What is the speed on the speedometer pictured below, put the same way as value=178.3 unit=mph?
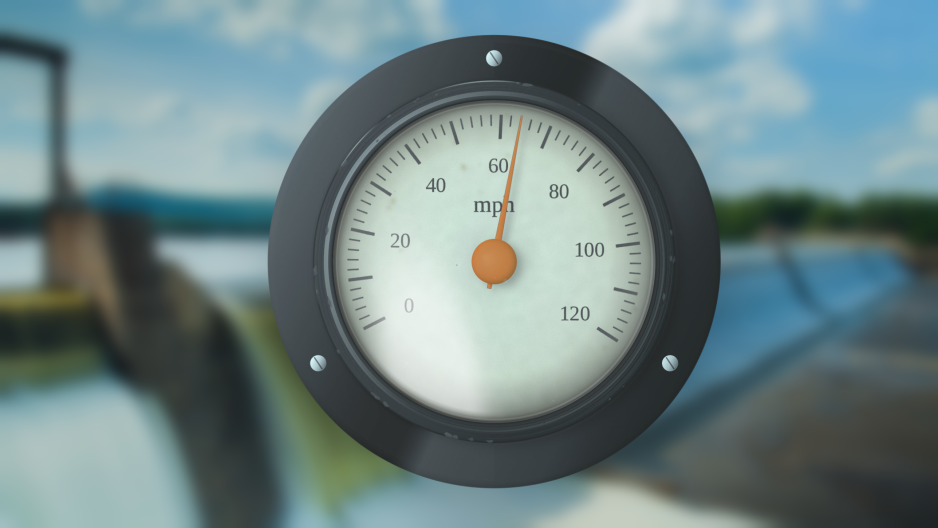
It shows value=64 unit=mph
